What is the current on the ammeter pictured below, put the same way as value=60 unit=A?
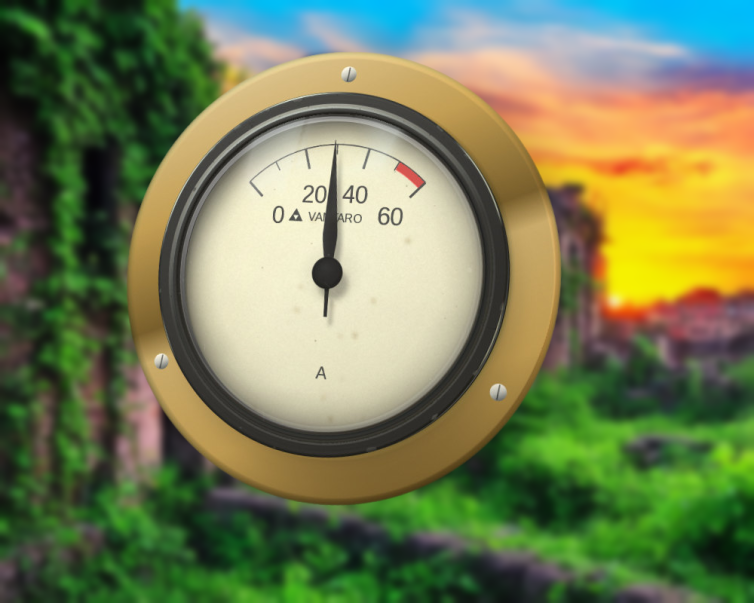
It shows value=30 unit=A
